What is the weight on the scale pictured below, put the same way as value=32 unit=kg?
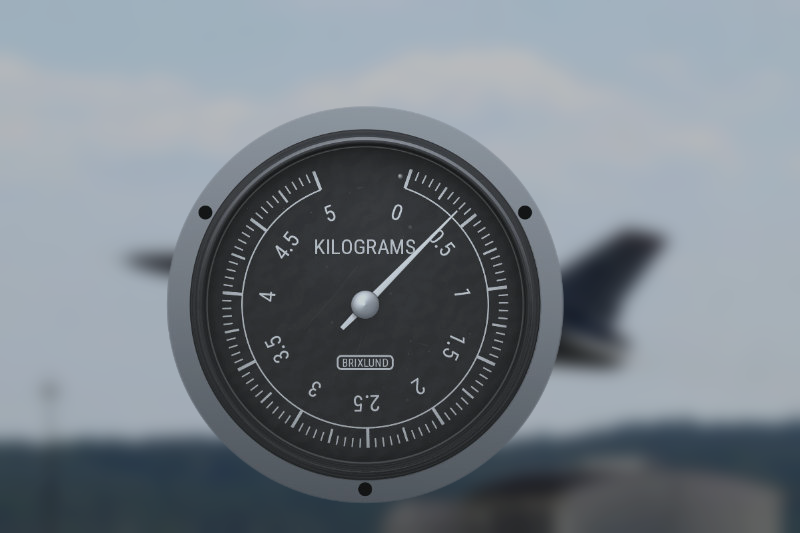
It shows value=0.4 unit=kg
